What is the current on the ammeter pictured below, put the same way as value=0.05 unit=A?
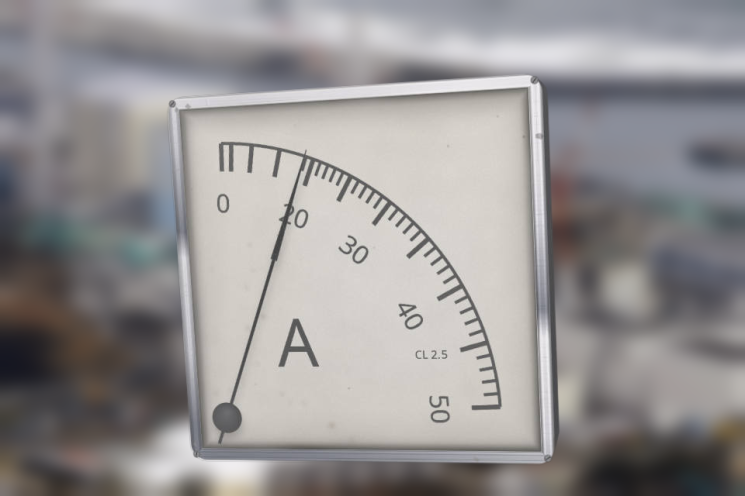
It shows value=19 unit=A
